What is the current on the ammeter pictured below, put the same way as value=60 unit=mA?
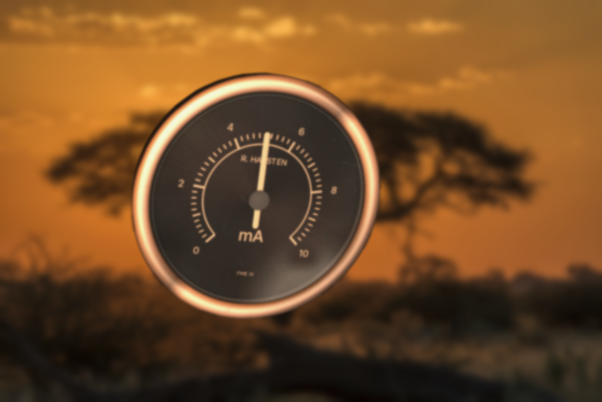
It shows value=5 unit=mA
